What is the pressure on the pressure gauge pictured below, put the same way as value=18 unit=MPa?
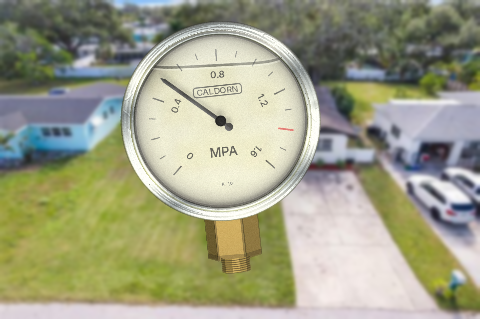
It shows value=0.5 unit=MPa
